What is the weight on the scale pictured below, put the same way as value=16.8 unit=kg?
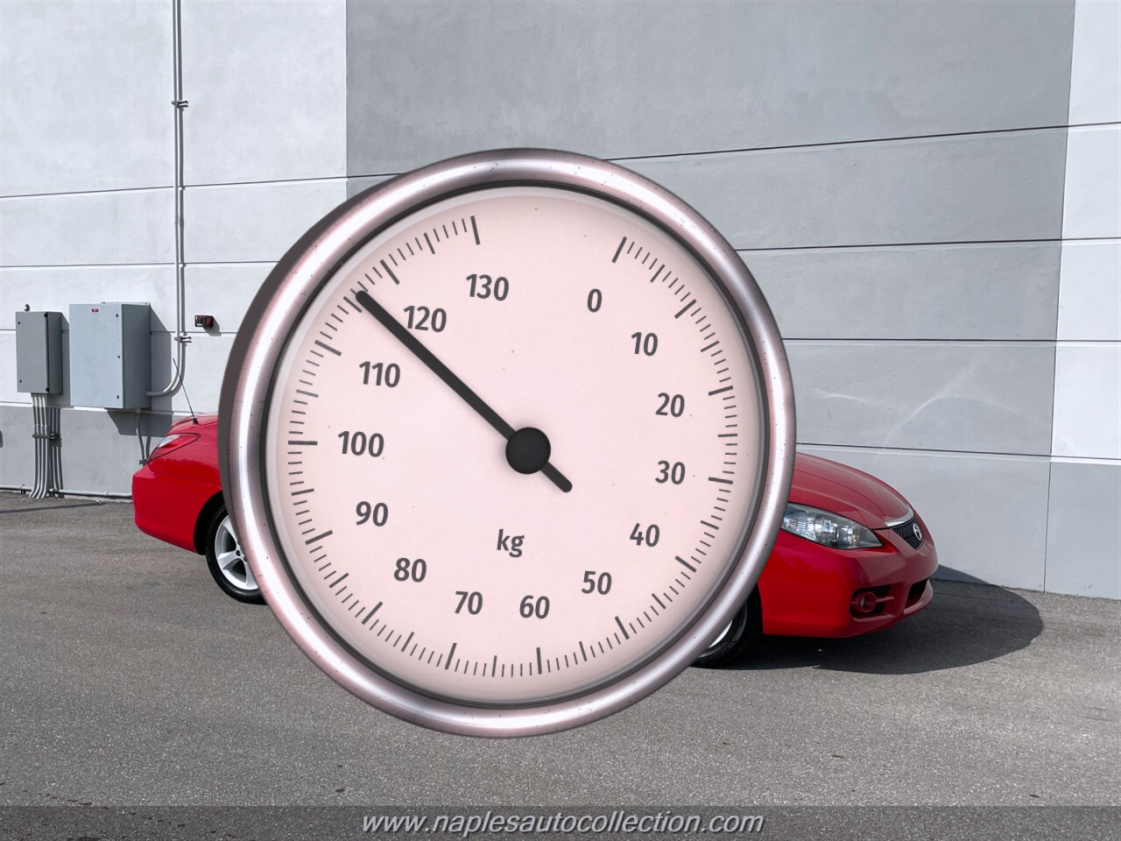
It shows value=116 unit=kg
